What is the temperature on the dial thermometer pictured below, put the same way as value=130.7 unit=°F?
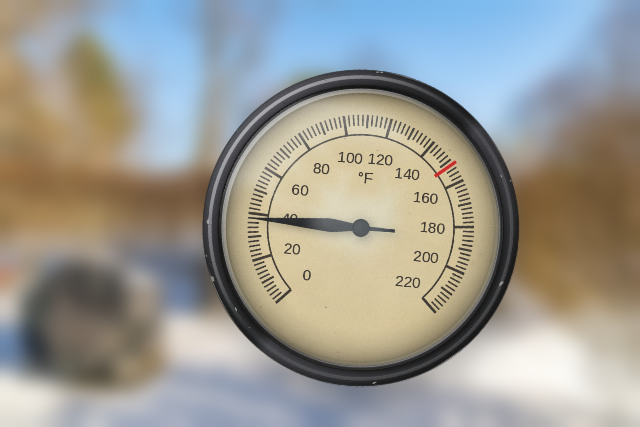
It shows value=38 unit=°F
